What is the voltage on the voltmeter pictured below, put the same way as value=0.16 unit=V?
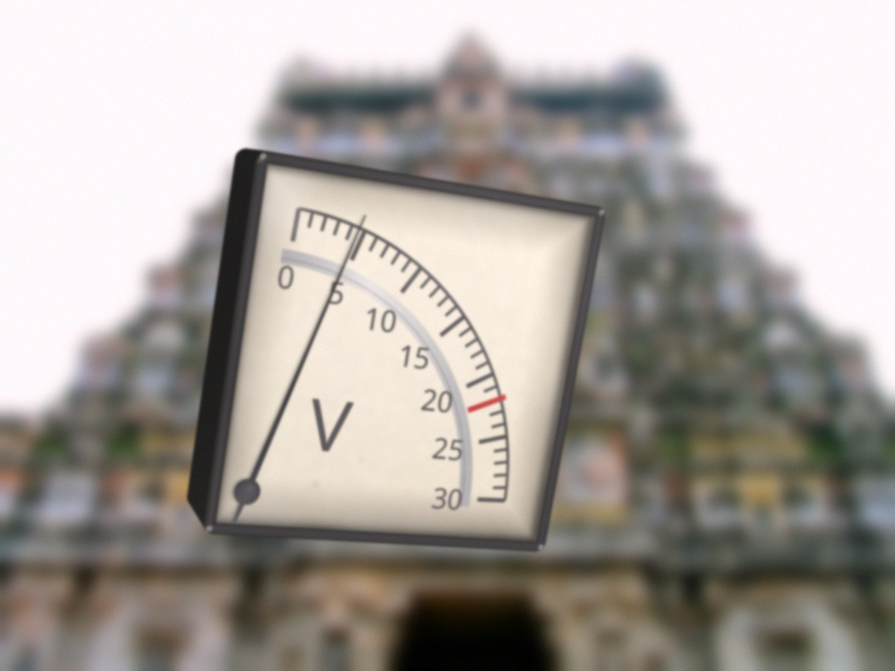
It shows value=4.5 unit=V
